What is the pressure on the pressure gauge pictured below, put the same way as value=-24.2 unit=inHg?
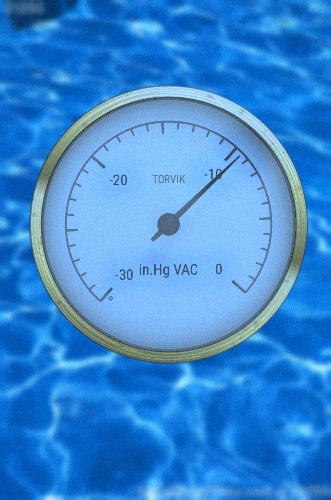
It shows value=-9.5 unit=inHg
